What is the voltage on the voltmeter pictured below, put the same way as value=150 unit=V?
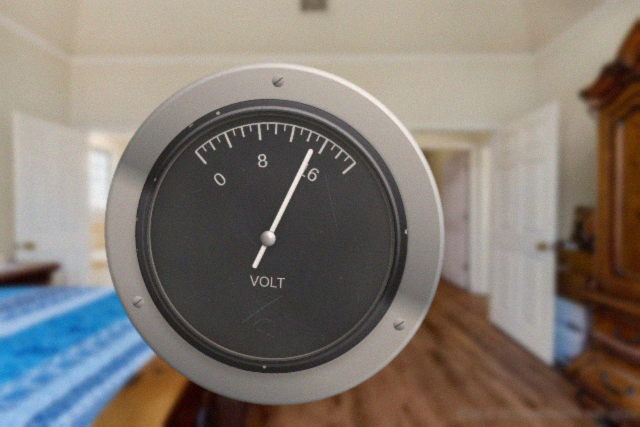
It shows value=15 unit=V
